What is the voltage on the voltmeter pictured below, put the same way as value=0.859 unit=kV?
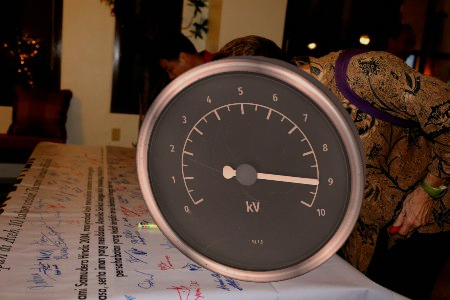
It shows value=9 unit=kV
